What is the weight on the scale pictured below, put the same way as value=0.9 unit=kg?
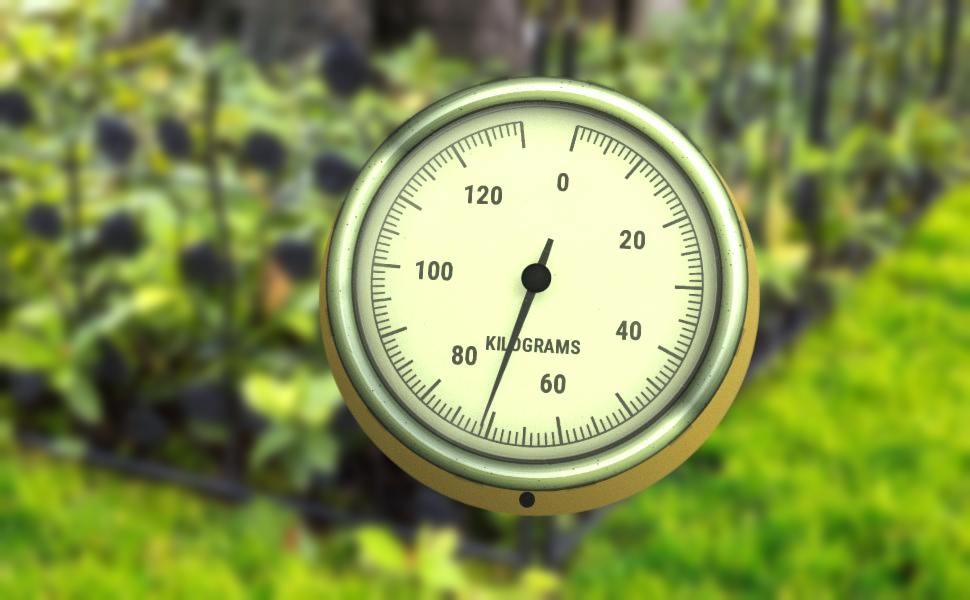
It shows value=71 unit=kg
